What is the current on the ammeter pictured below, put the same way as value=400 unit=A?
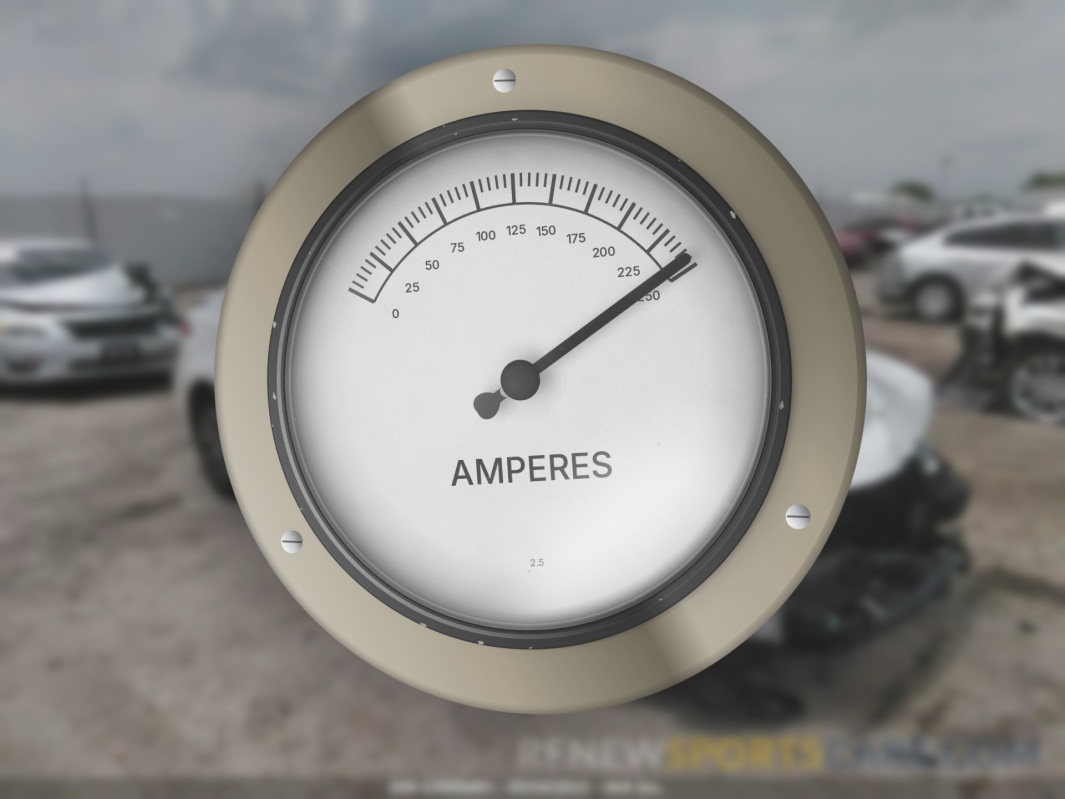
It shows value=245 unit=A
